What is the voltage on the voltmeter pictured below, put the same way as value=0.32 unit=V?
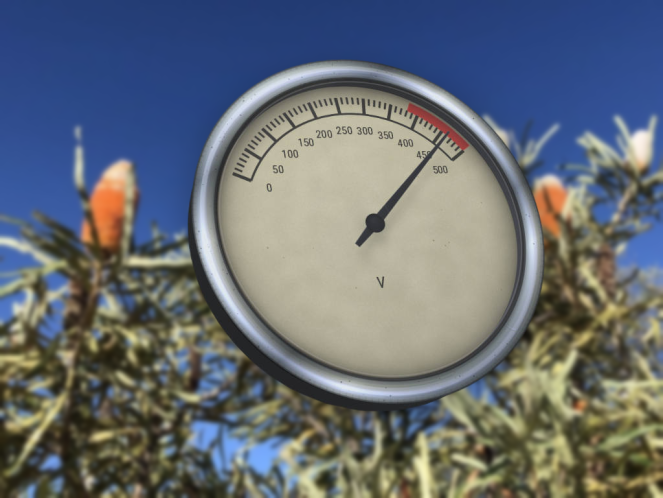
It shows value=460 unit=V
